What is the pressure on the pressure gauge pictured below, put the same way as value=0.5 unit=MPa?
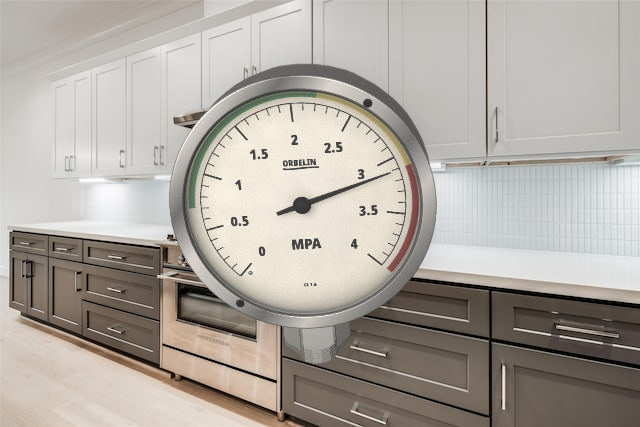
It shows value=3.1 unit=MPa
